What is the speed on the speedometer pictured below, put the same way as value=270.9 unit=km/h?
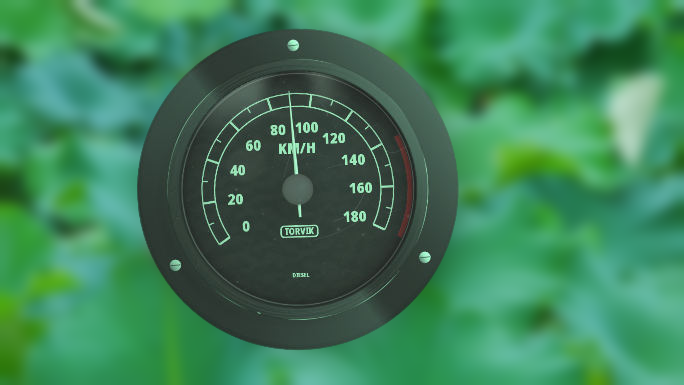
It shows value=90 unit=km/h
